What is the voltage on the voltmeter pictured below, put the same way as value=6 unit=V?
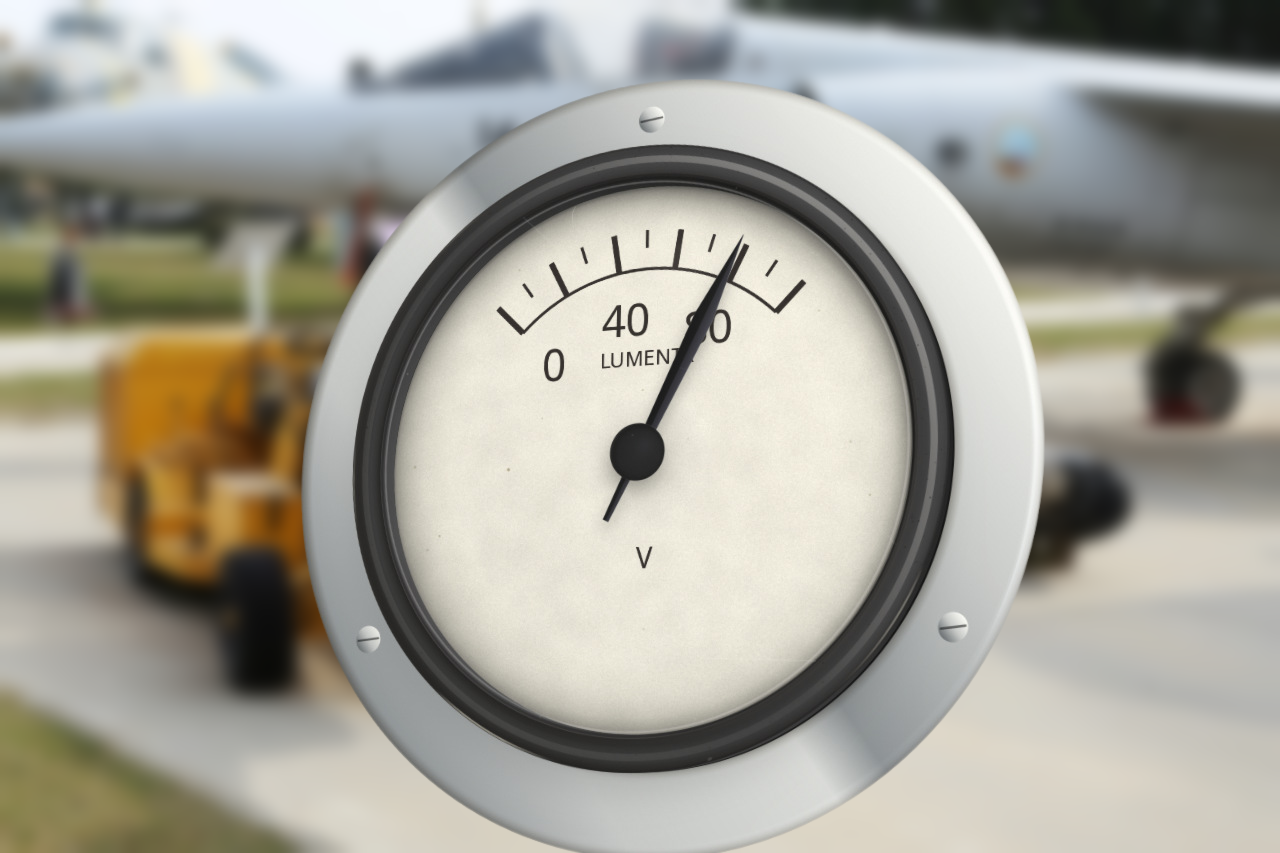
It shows value=80 unit=V
